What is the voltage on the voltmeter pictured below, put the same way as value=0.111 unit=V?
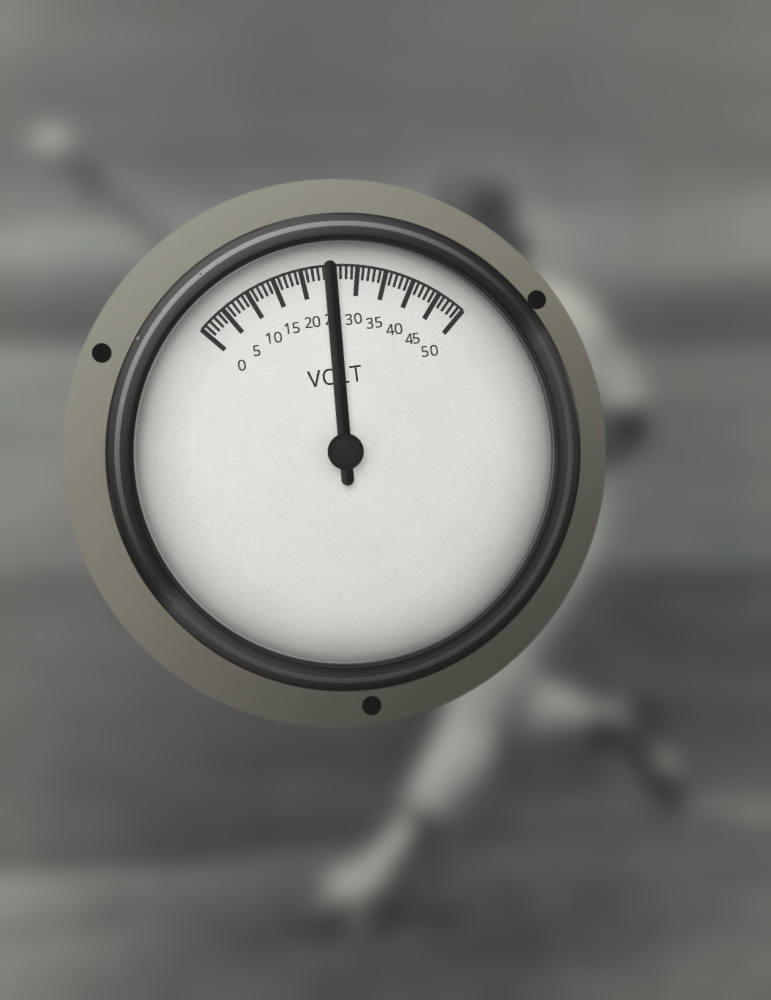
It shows value=25 unit=V
